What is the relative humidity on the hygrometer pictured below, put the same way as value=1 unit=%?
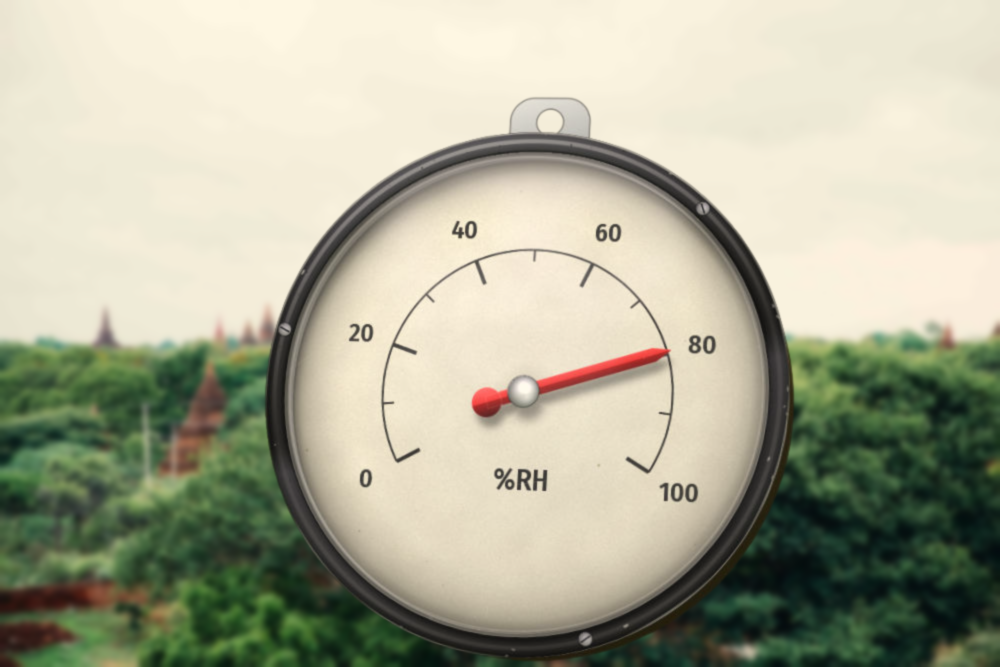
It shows value=80 unit=%
